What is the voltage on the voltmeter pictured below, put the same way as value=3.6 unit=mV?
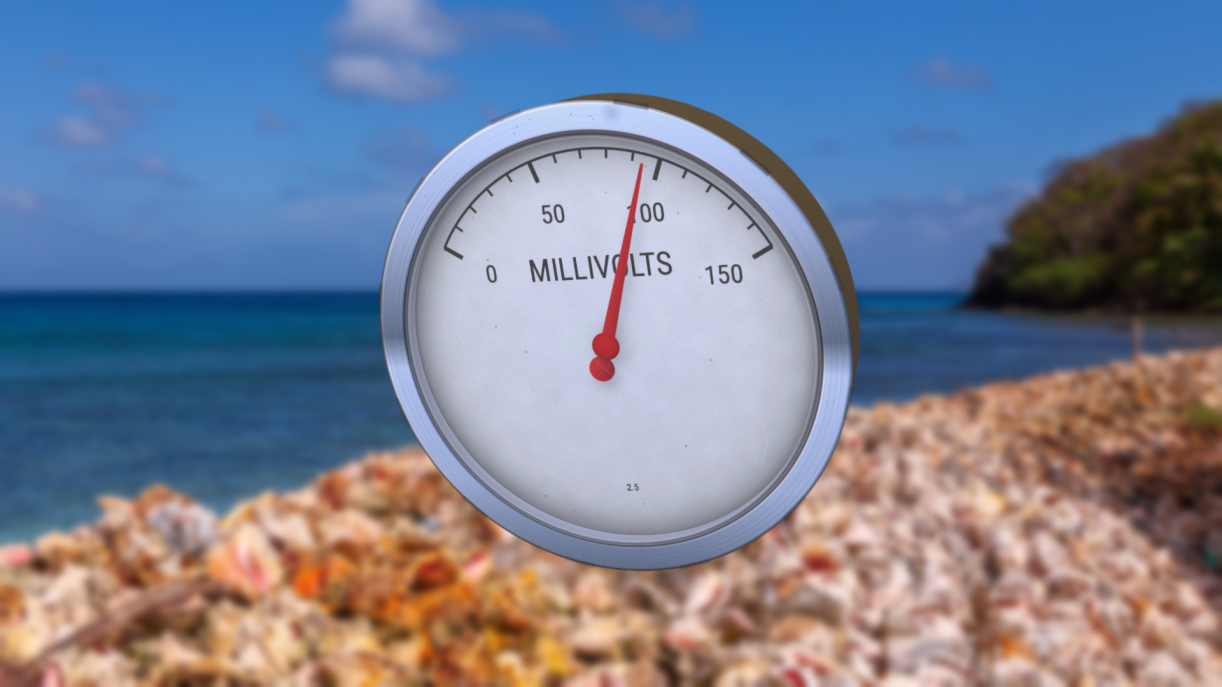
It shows value=95 unit=mV
